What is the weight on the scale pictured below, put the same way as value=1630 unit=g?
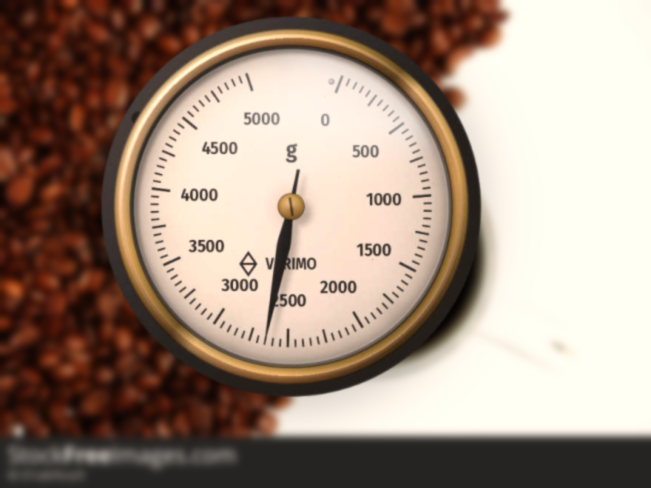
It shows value=2650 unit=g
